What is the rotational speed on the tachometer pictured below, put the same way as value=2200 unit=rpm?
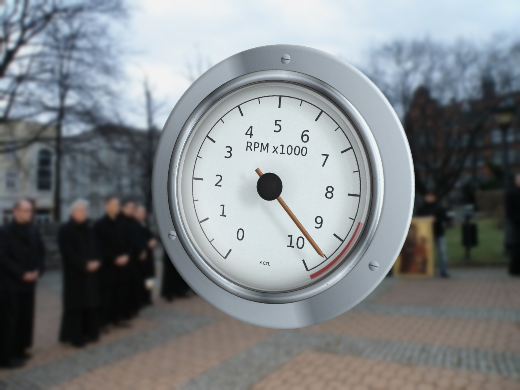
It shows value=9500 unit=rpm
